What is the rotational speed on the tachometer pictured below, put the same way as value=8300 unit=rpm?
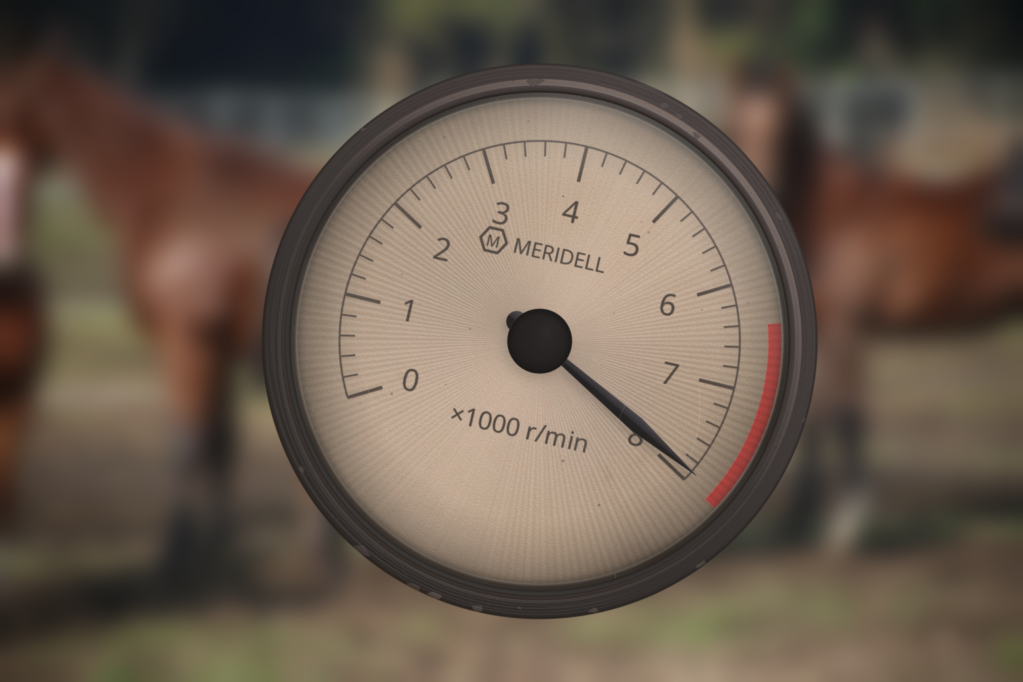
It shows value=7900 unit=rpm
